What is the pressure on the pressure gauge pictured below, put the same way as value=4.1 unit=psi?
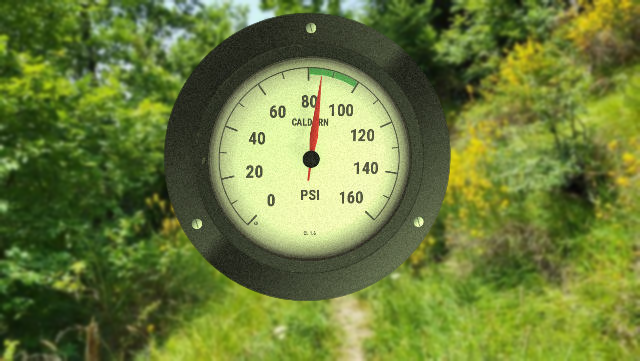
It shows value=85 unit=psi
